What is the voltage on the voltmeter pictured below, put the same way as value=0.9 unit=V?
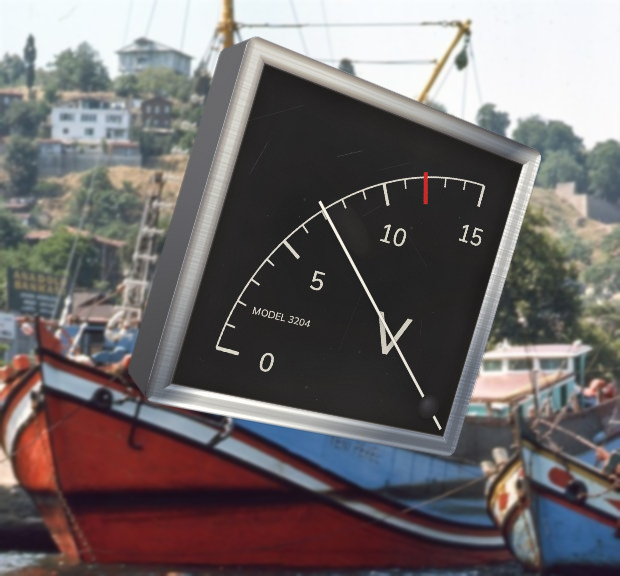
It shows value=7 unit=V
